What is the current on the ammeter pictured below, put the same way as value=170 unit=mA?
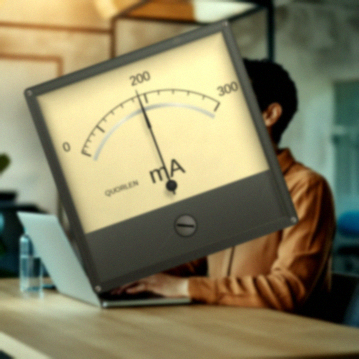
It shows value=190 unit=mA
